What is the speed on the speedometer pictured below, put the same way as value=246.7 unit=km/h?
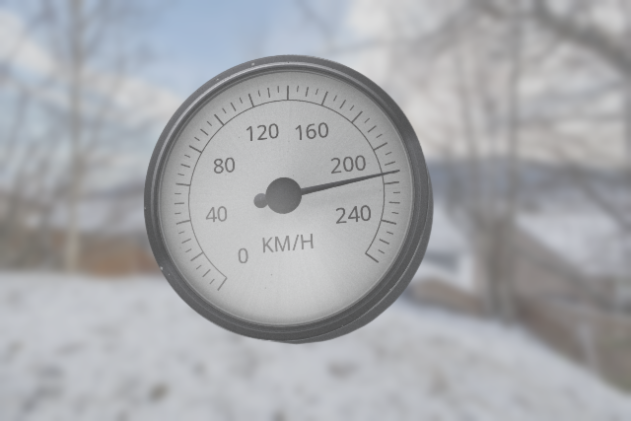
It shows value=215 unit=km/h
